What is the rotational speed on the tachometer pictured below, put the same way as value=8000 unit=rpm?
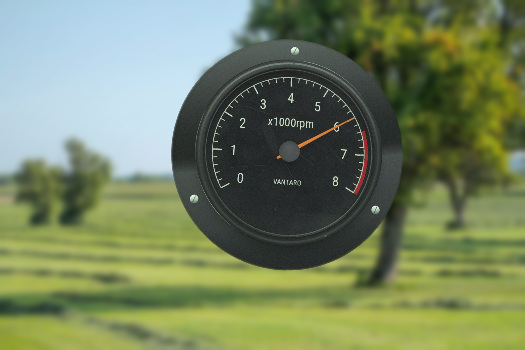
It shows value=6000 unit=rpm
